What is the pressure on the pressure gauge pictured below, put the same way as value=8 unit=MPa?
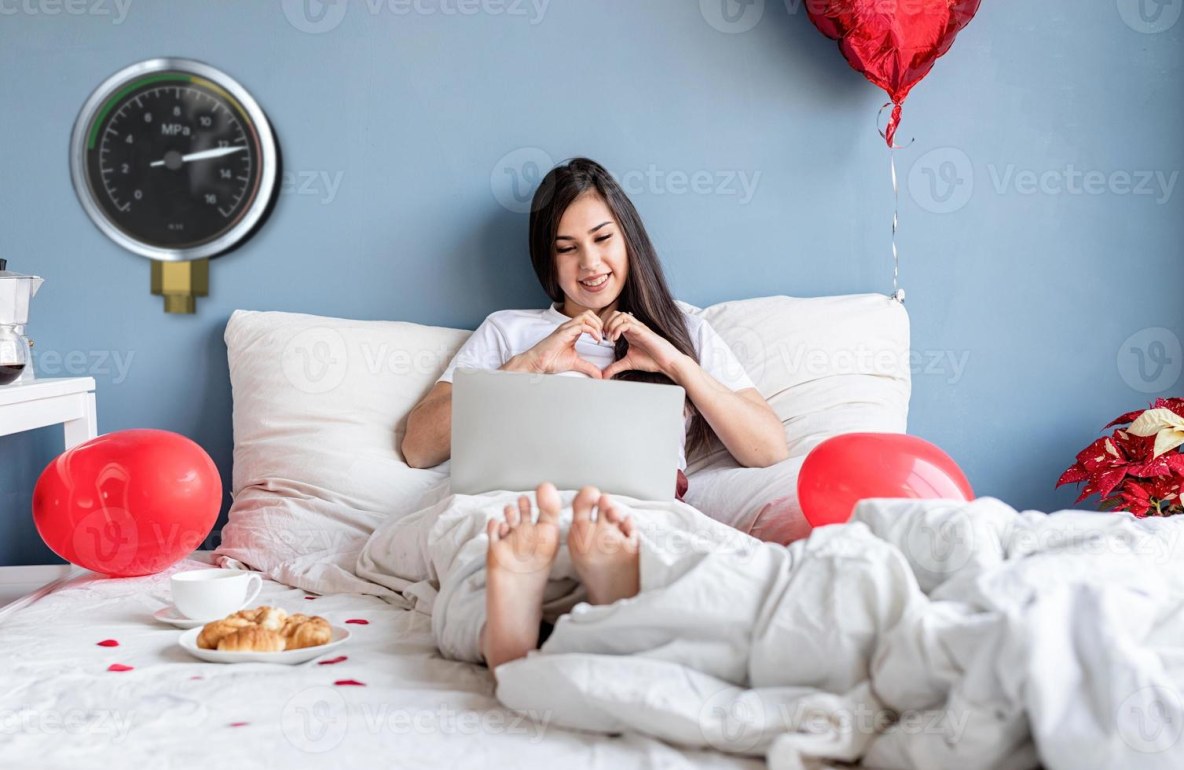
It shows value=12.5 unit=MPa
